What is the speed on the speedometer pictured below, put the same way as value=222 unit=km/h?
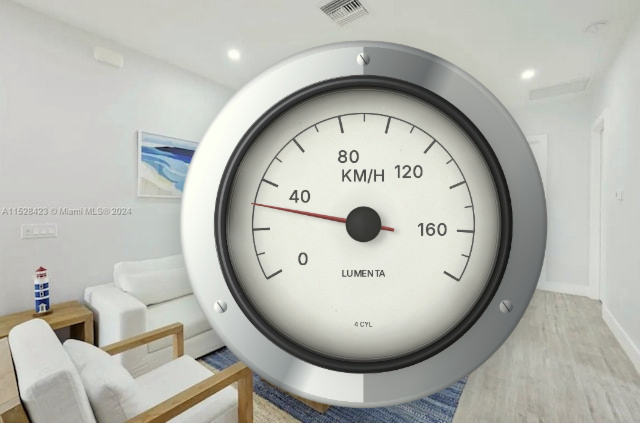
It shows value=30 unit=km/h
